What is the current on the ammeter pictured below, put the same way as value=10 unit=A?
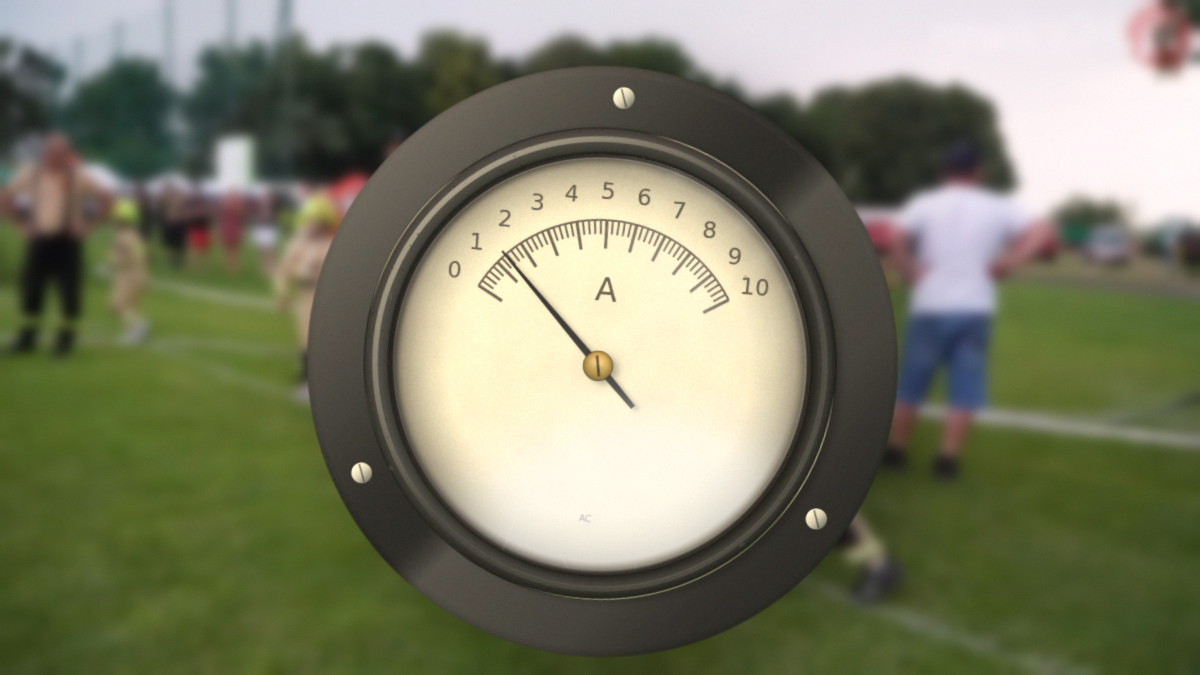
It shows value=1.4 unit=A
